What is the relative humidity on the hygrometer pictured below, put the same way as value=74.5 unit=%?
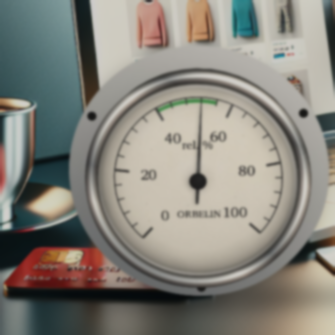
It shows value=52 unit=%
